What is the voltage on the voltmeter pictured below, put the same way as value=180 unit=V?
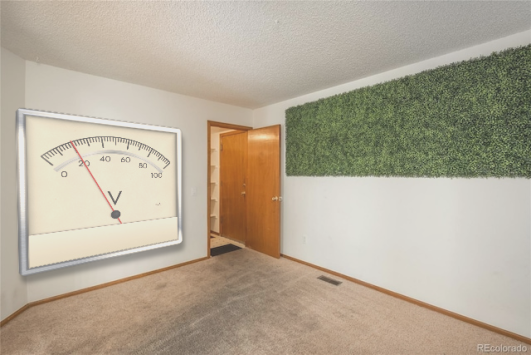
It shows value=20 unit=V
